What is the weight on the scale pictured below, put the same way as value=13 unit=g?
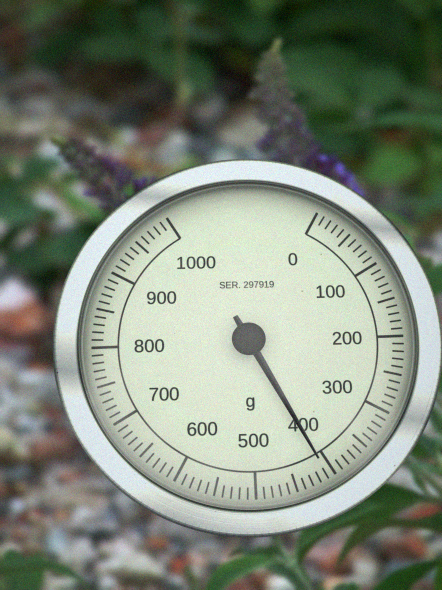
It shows value=410 unit=g
